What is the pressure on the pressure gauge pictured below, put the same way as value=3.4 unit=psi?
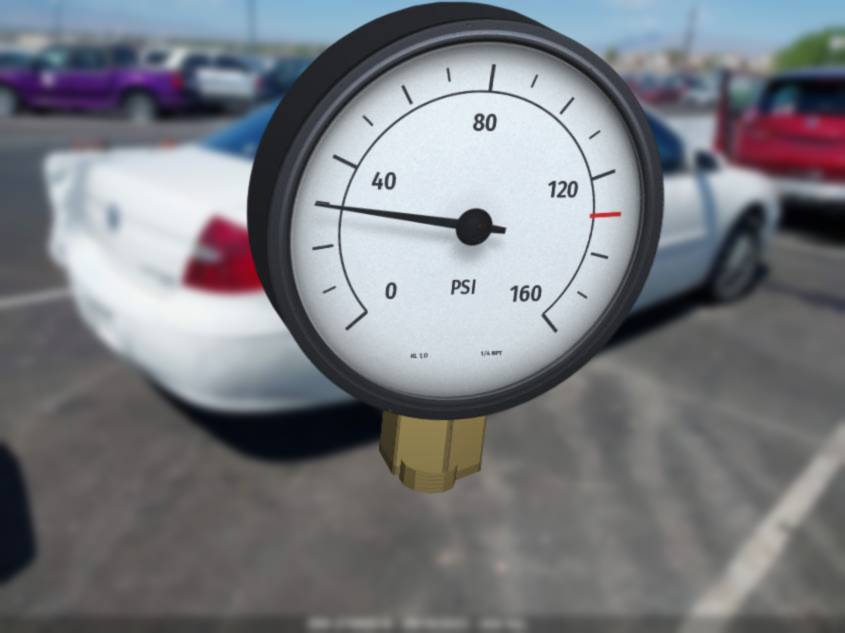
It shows value=30 unit=psi
